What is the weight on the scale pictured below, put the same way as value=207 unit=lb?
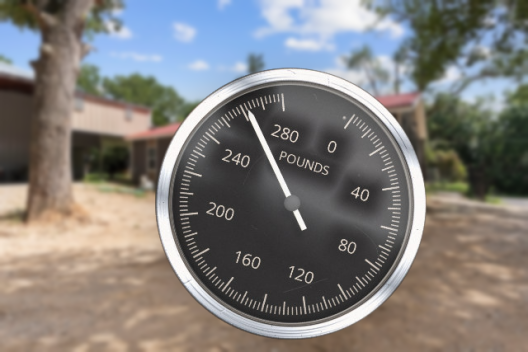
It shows value=262 unit=lb
